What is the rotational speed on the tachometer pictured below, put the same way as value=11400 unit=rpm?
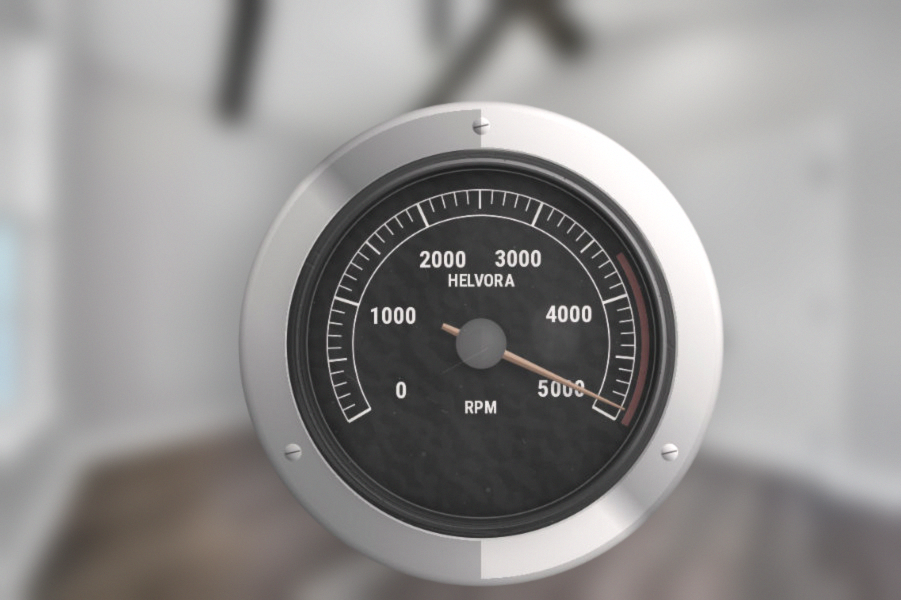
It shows value=4900 unit=rpm
